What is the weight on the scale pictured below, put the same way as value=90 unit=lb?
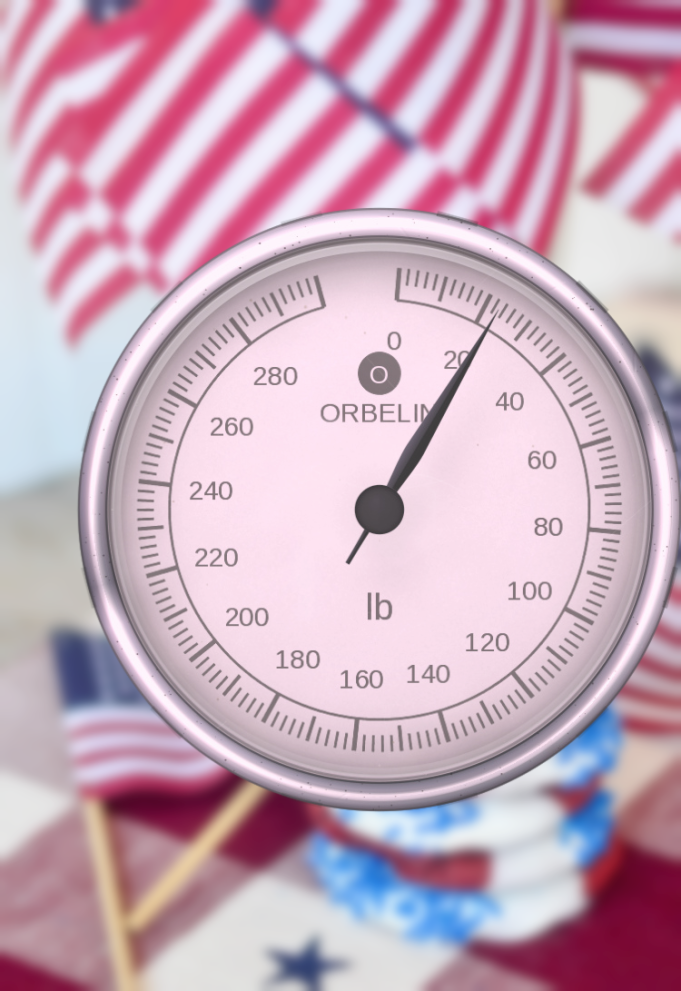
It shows value=23 unit=lb
